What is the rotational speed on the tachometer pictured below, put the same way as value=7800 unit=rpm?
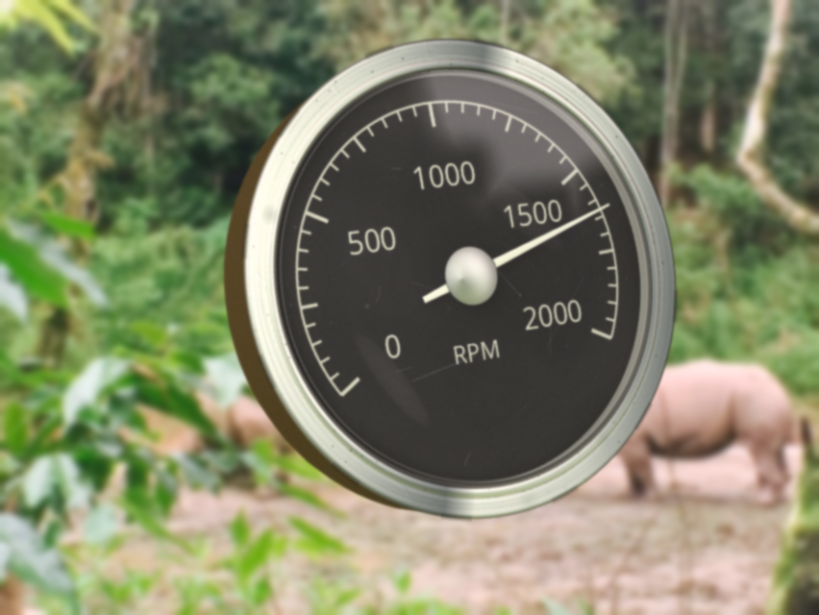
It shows value=1625 unit=rpm
